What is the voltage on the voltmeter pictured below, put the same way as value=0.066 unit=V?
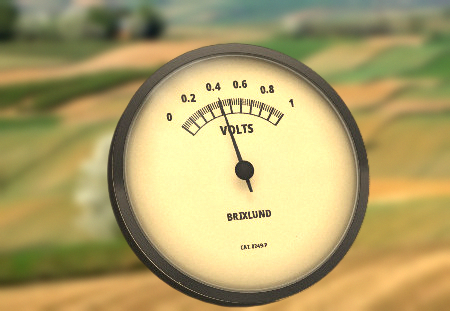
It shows value=0.4 unit=V
